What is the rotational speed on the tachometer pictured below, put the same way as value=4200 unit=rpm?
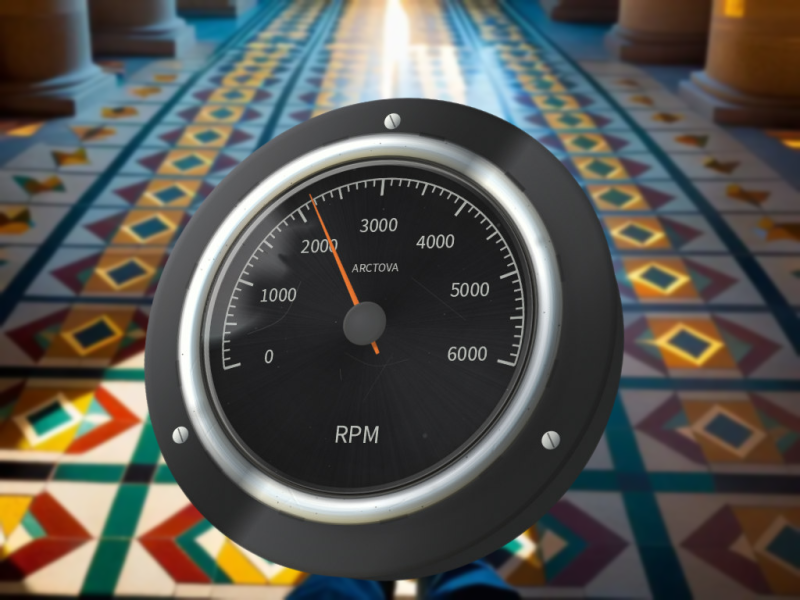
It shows value=2200 unit=rpm
